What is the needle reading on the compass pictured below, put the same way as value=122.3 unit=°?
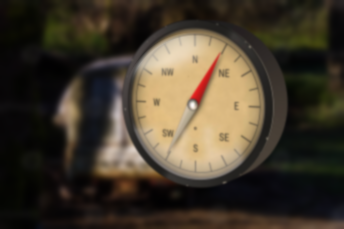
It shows value=30 unit=°
